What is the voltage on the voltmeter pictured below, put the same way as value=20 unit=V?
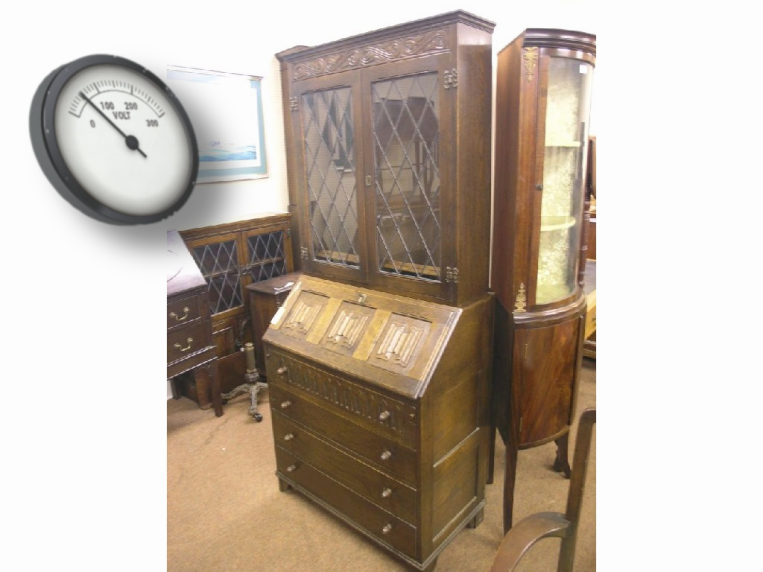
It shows value=50 unit=V
